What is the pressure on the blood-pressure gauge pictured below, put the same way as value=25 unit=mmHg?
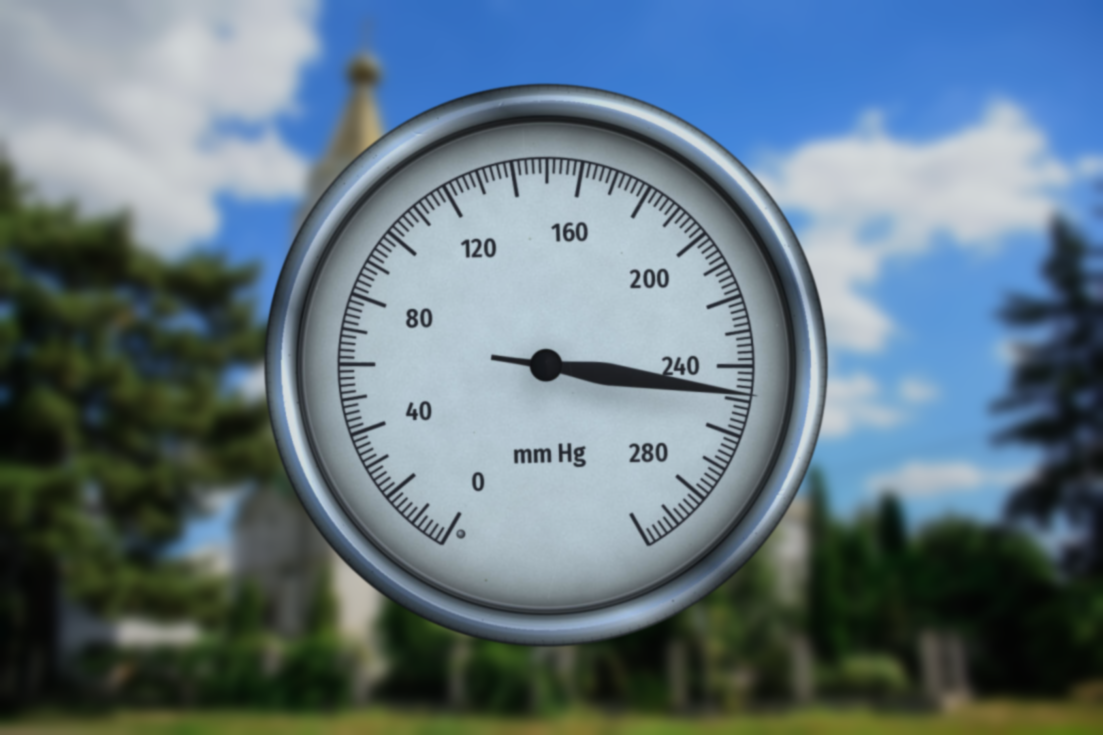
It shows value=248 unit=mmHg
